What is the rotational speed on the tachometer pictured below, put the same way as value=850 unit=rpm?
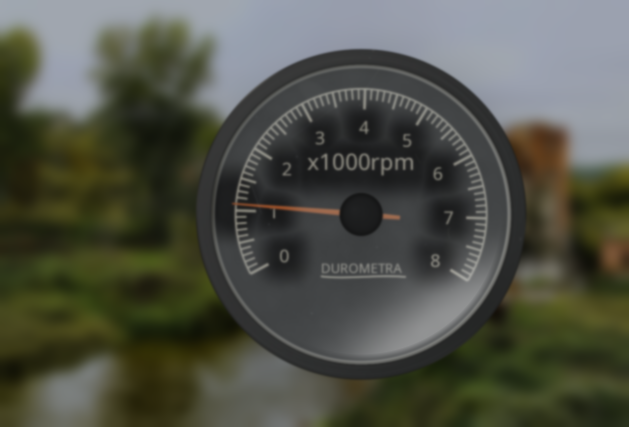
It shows value=1100 unit=rpm
